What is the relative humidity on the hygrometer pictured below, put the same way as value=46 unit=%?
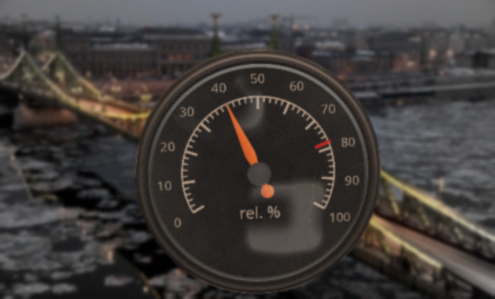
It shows value=40 unit=%
